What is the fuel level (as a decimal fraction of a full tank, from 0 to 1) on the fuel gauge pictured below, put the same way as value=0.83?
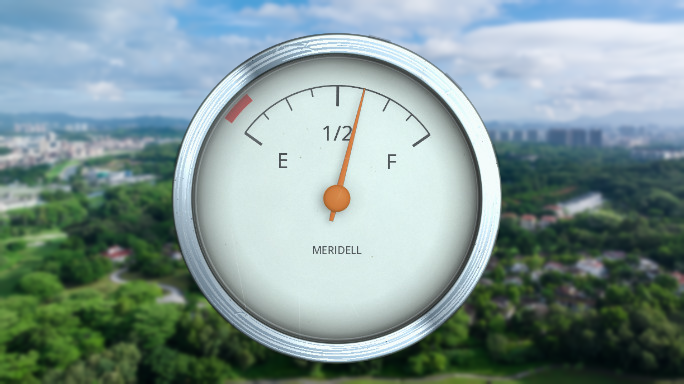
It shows value=0.625
